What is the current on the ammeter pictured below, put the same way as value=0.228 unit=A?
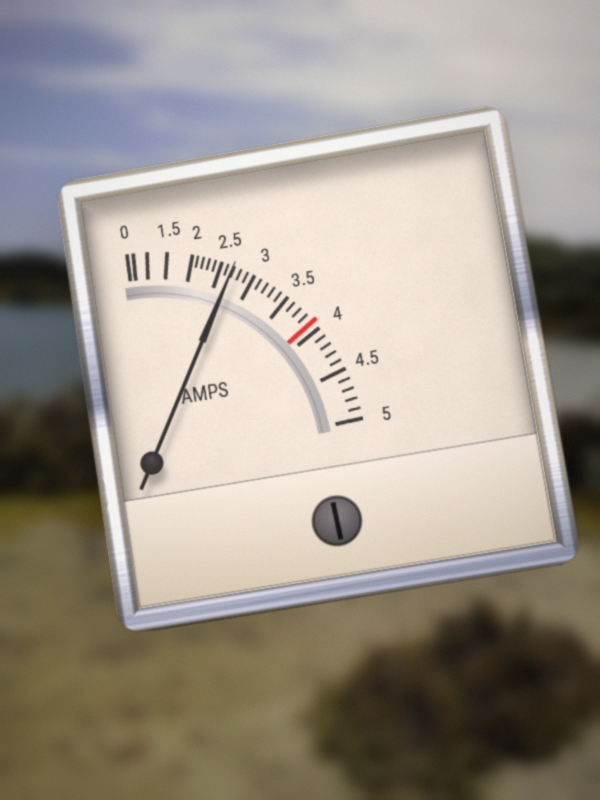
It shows value=2.7 unit=A
